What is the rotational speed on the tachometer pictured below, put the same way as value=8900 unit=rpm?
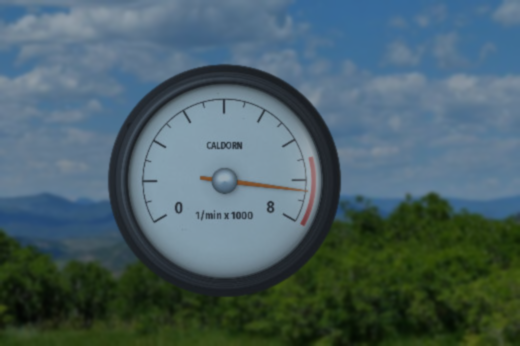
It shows value=7250 unit=rpm
